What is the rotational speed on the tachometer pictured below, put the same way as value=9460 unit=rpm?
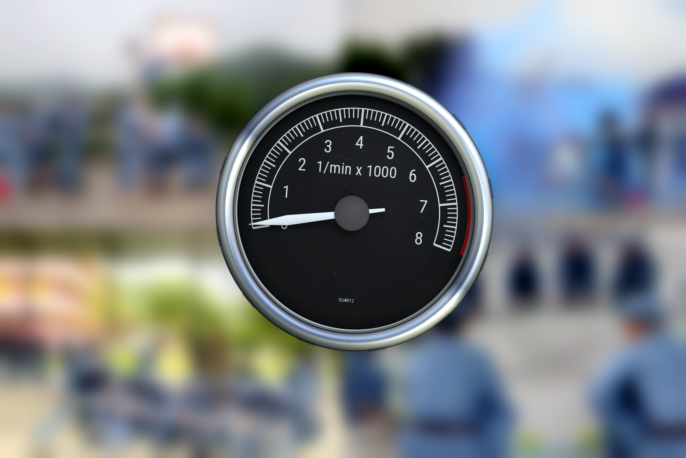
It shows value=100 unit=rpm
